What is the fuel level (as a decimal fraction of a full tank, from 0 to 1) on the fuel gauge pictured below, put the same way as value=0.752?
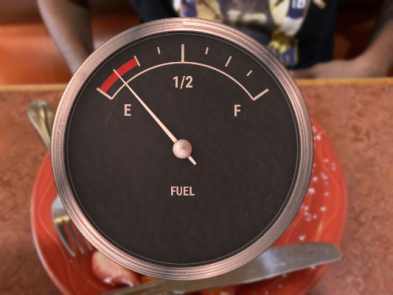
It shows value=0.125
